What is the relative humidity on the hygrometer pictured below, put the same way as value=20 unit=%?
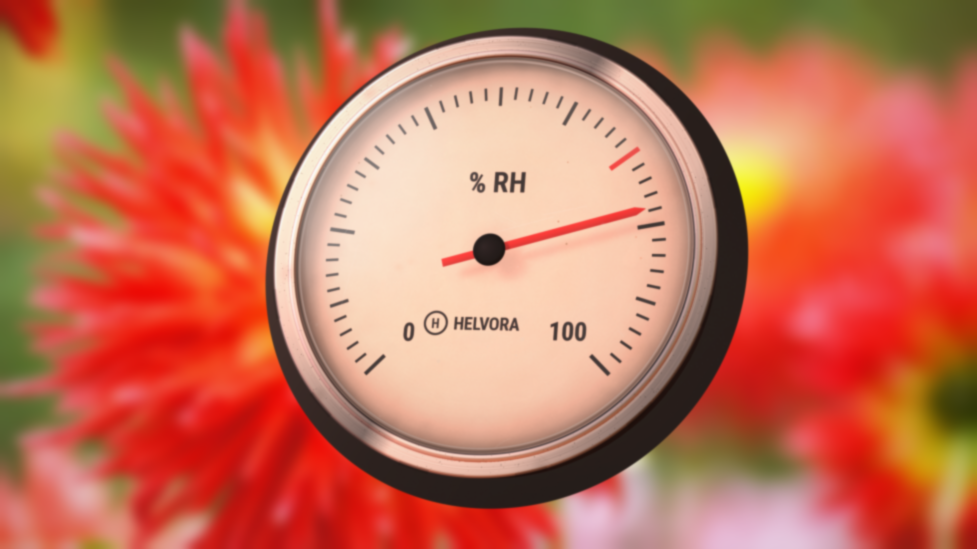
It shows value=78 unit=%
